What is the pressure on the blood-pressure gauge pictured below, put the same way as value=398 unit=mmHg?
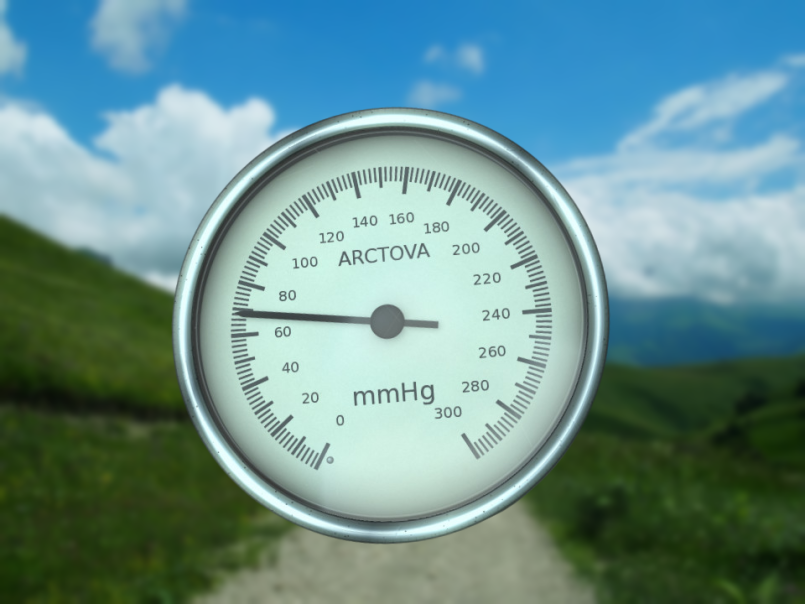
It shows value=68 unit=mmHg
